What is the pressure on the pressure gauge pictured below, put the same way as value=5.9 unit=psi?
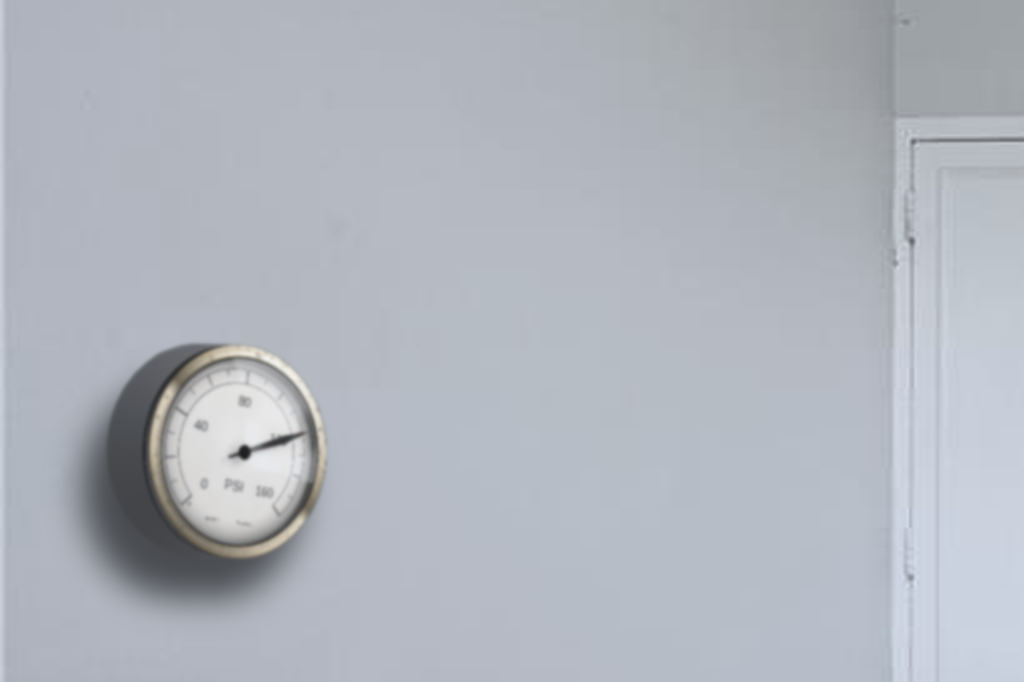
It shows value=120 unit=psi
